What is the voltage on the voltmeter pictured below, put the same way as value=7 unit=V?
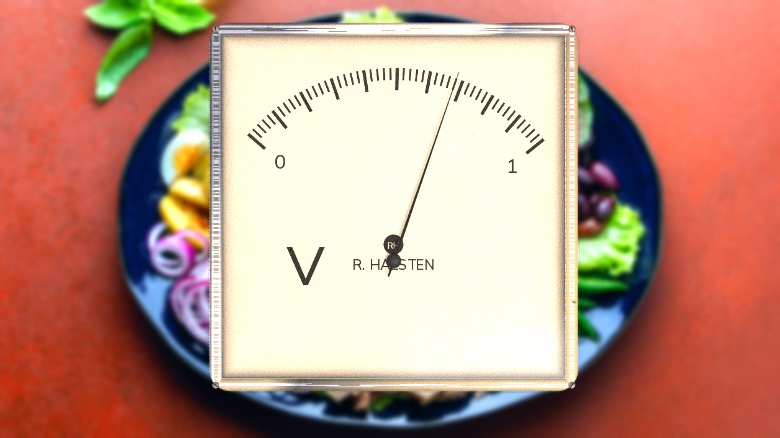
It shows value=0.68 unit=V
